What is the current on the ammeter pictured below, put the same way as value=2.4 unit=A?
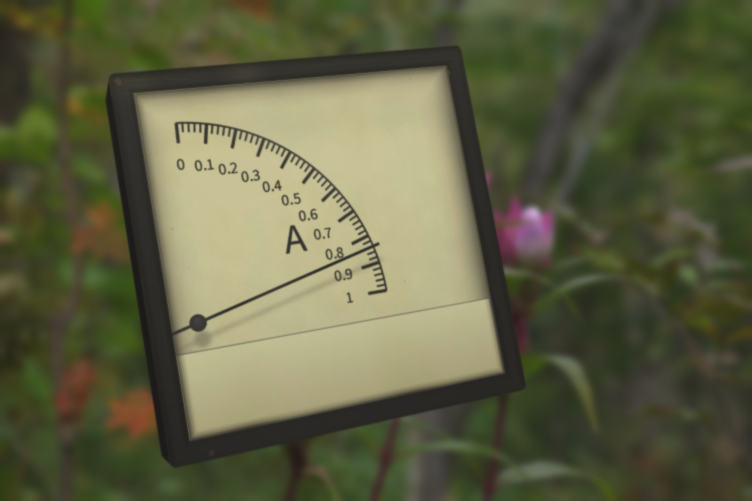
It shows value=0.84 unit=A
